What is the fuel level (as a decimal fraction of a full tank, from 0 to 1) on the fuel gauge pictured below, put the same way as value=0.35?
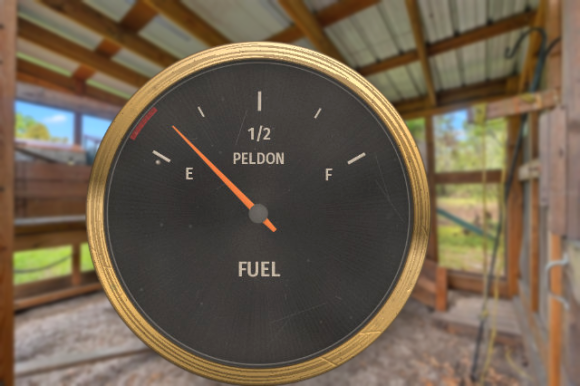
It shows value=0.125
